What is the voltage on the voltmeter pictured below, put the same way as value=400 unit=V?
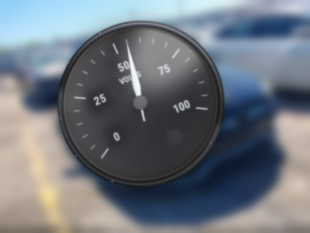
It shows value=55 unit=V
